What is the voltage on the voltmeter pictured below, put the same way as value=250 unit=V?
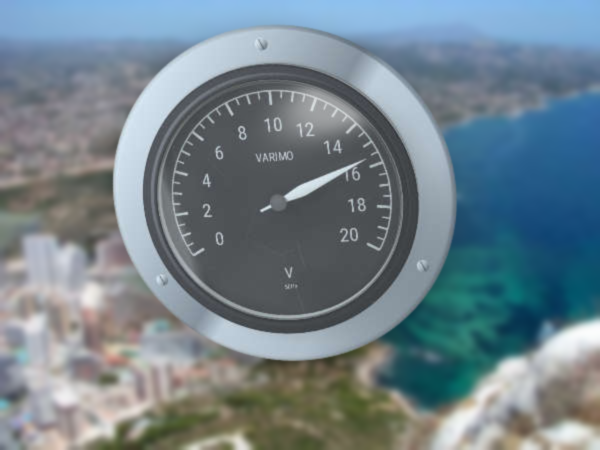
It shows value=15.5 unit=V
